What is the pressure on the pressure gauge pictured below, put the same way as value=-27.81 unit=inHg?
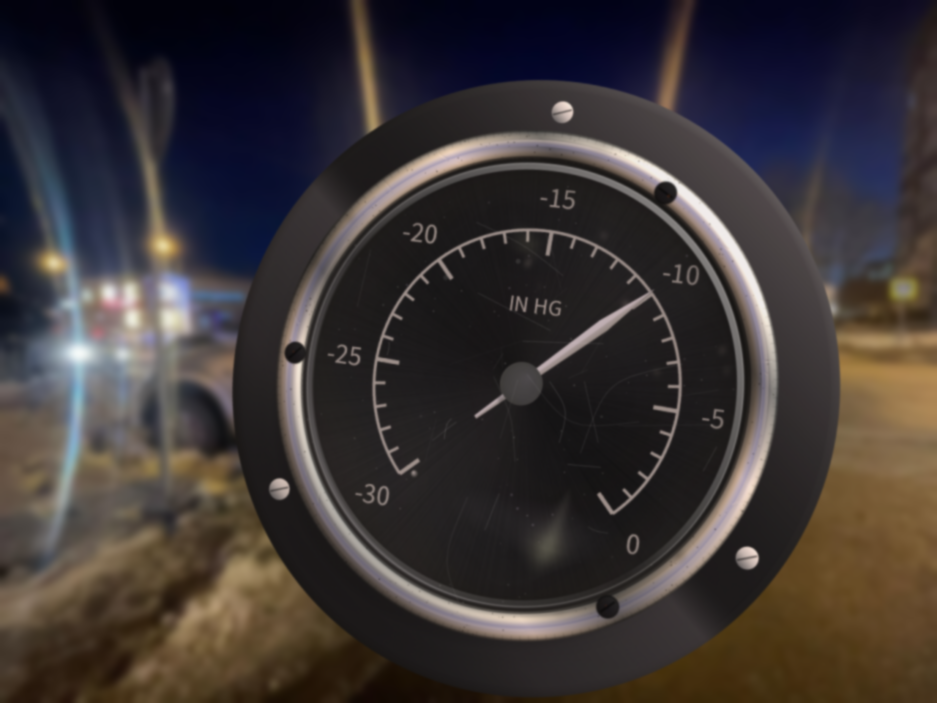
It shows value=-10 unit=inHg
